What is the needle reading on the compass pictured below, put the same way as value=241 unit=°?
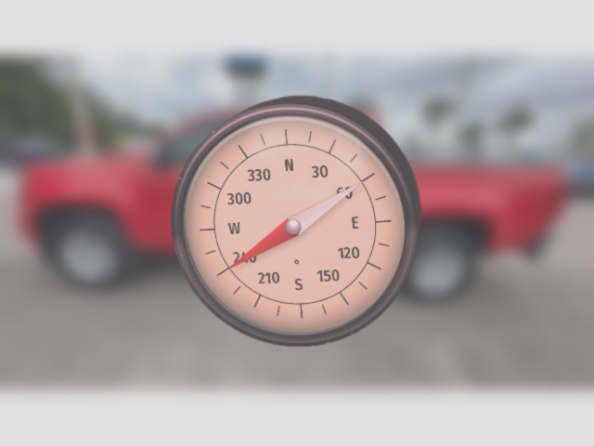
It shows value=240 unit=°
